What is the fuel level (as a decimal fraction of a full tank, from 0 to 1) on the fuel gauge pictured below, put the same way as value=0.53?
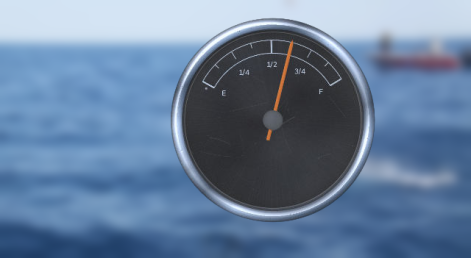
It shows value=0.625
